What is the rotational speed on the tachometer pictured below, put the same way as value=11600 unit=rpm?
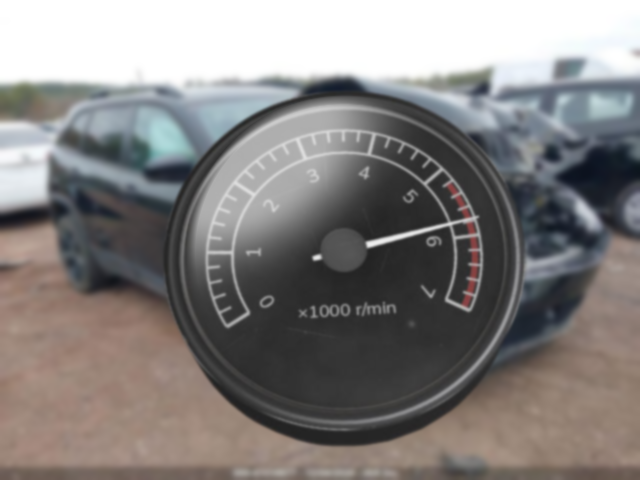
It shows value=5800 unit=rpm
